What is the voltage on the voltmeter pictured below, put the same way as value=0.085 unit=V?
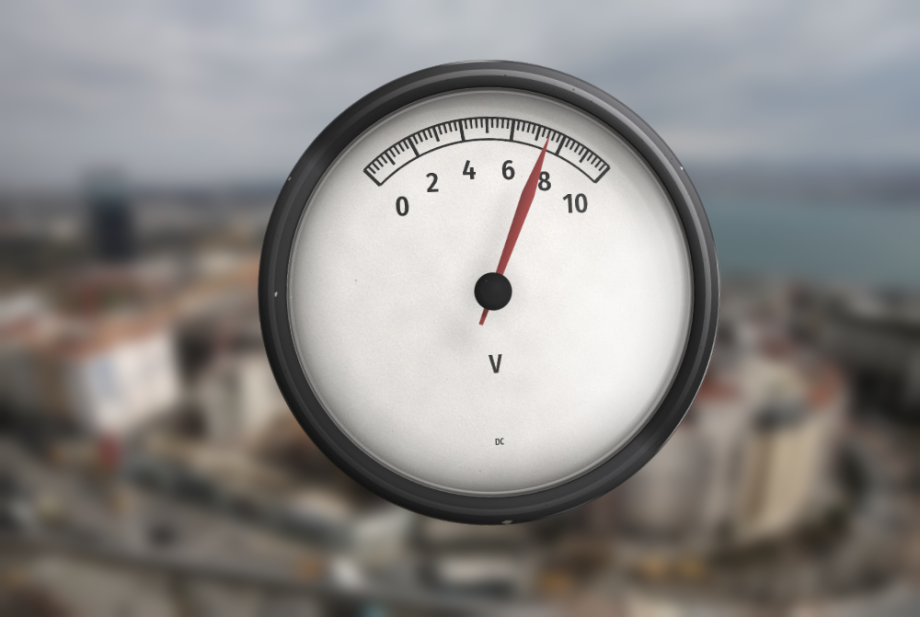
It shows value=7.4 unit=V
